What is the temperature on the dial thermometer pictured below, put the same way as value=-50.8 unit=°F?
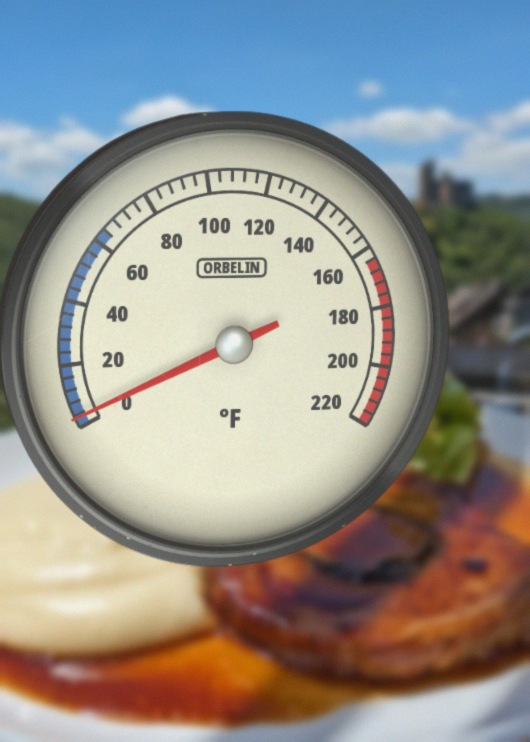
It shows value=4 unit=°F
